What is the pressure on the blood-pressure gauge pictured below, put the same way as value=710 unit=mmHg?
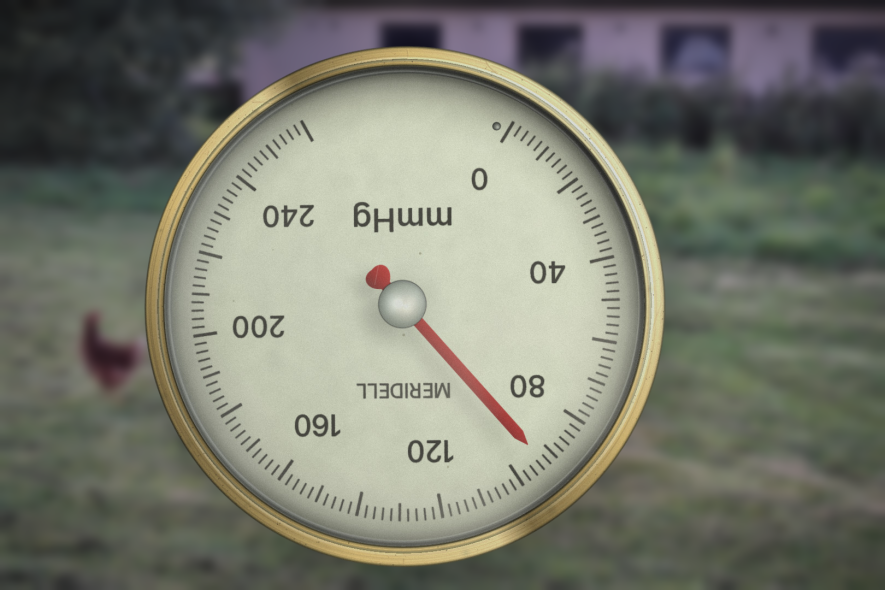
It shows value=93 unit=mmHg
